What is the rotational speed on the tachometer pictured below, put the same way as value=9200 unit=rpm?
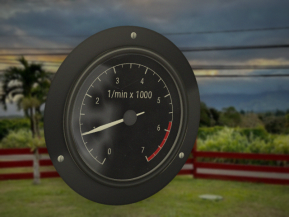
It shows value=1000 unit=rpm
